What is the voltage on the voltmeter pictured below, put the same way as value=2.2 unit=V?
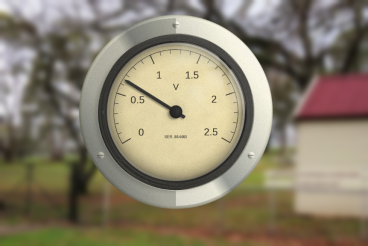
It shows value=0.65 unit=V
